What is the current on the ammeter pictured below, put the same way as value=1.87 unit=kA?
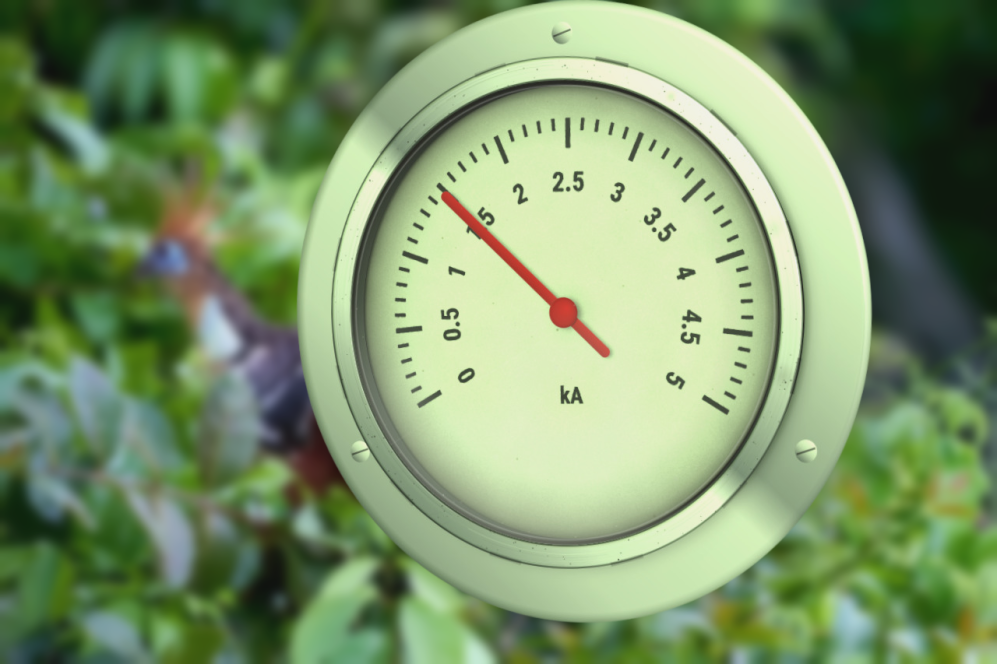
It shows value=1.5 unit=kA
